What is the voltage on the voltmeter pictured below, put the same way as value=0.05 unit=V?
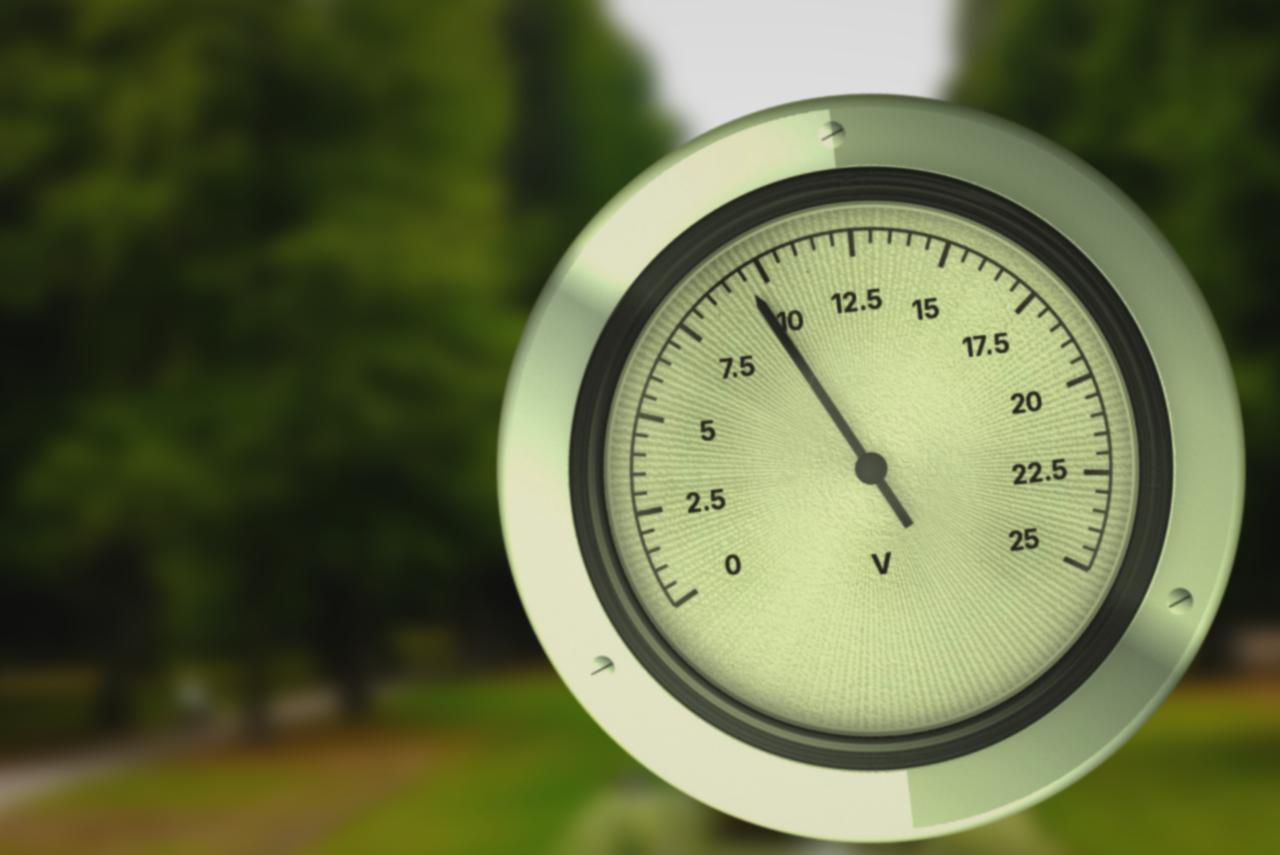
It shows value=9.5 unit=V
